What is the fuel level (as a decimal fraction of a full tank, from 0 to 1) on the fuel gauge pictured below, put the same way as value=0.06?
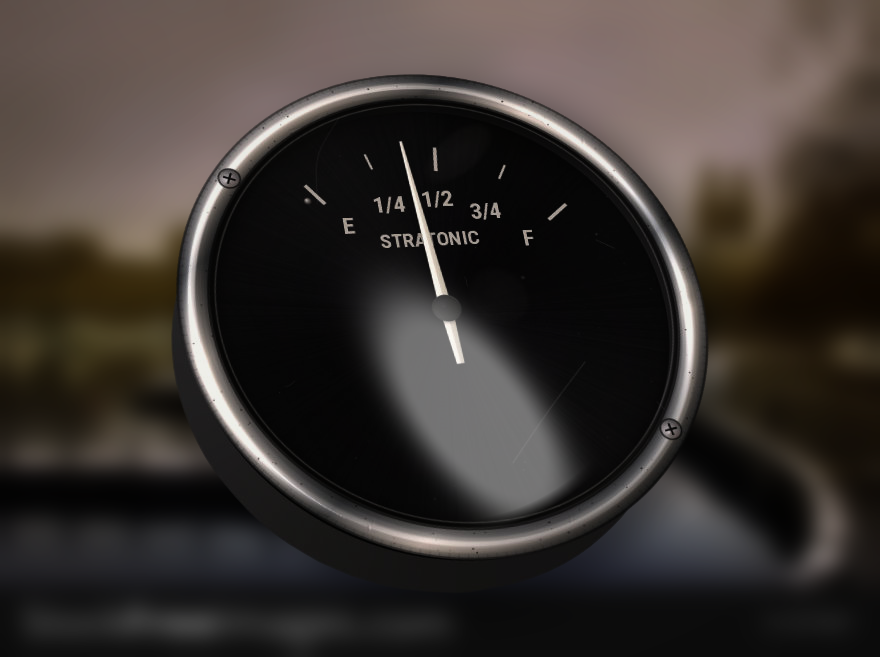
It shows value=0.375
